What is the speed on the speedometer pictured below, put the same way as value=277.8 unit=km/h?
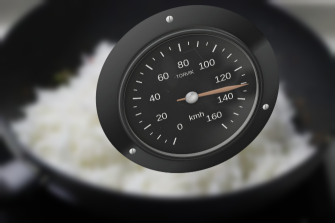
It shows value=130 unit=km/h
